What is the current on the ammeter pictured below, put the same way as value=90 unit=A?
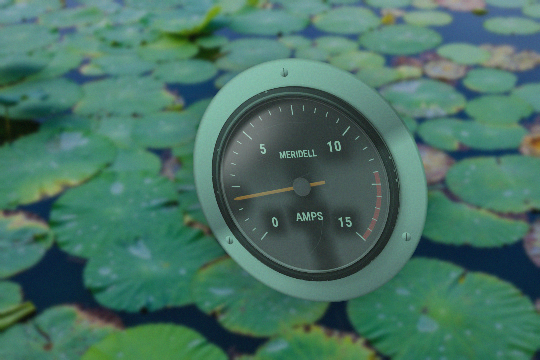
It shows value=2 unit=A
